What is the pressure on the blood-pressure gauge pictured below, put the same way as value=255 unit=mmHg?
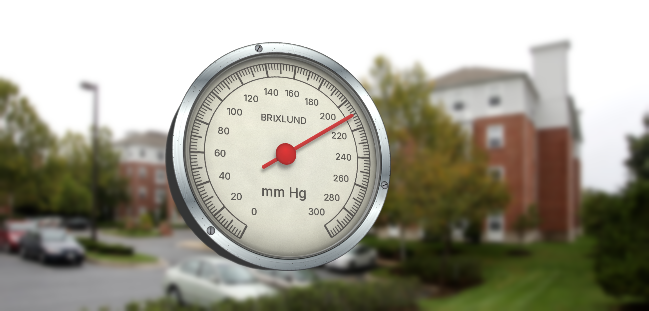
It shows value=210 unit=mmHg
